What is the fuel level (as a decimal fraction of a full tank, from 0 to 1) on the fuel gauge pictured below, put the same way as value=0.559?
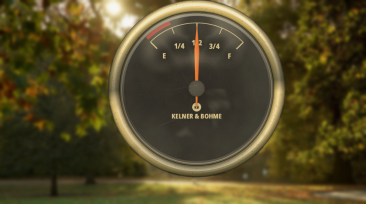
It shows value=0.5
